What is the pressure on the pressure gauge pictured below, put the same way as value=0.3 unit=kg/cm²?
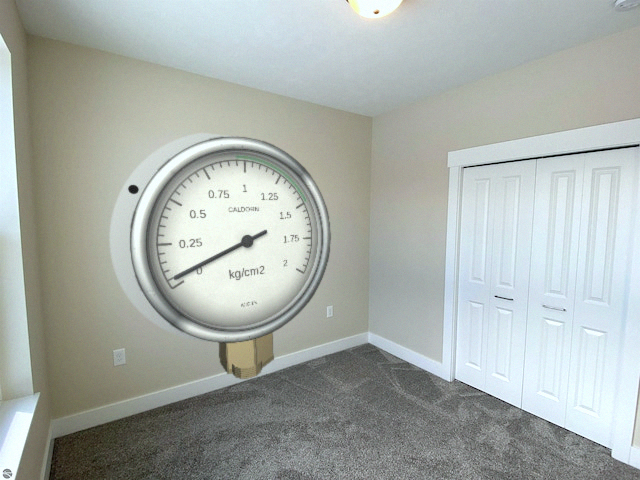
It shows value=0.05 unit=kg/cm²
